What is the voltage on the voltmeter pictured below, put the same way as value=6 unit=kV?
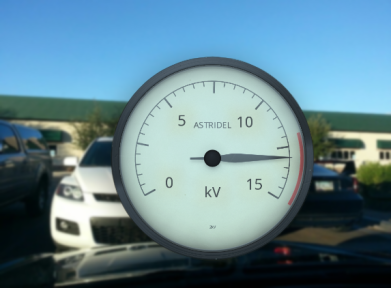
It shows value=13 unit=kV
